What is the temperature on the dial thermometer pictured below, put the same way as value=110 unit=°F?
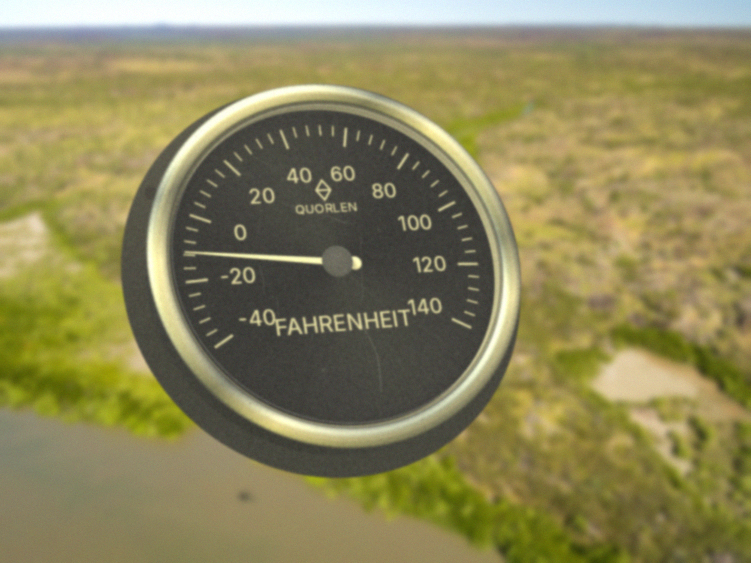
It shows value=-12 unit=°F
